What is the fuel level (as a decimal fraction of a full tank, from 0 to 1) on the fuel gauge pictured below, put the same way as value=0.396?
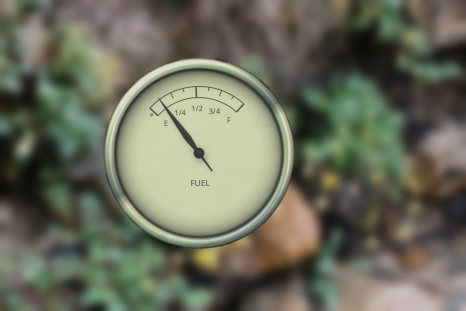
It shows value=0.125
